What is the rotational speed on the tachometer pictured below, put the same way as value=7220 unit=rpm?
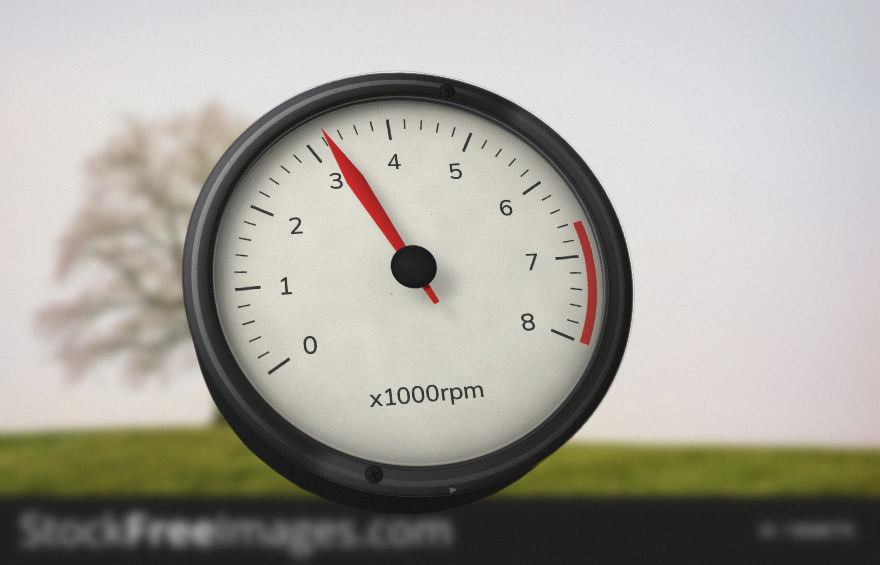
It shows value=3200 unit=rpm
